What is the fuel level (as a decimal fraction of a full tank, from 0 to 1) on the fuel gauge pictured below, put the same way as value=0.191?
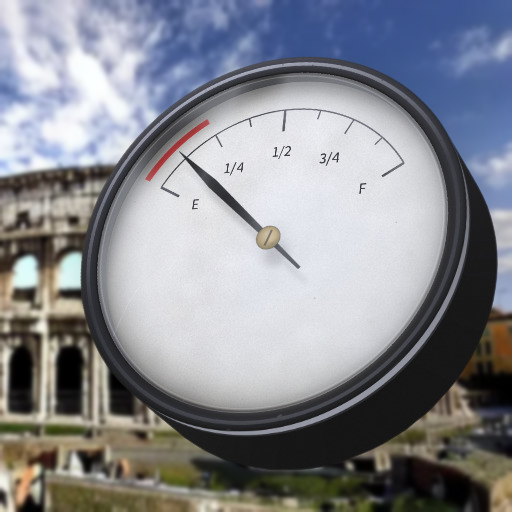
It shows value=0.125
